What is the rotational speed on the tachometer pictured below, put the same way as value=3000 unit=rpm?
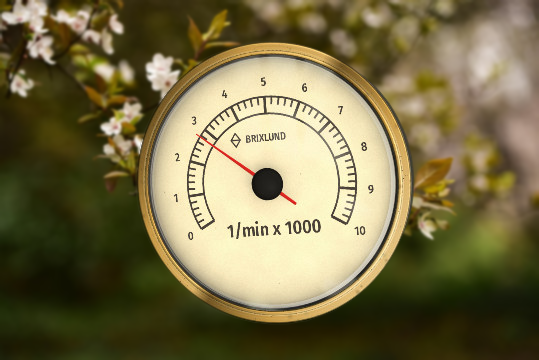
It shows value=2800 unit=rpm
